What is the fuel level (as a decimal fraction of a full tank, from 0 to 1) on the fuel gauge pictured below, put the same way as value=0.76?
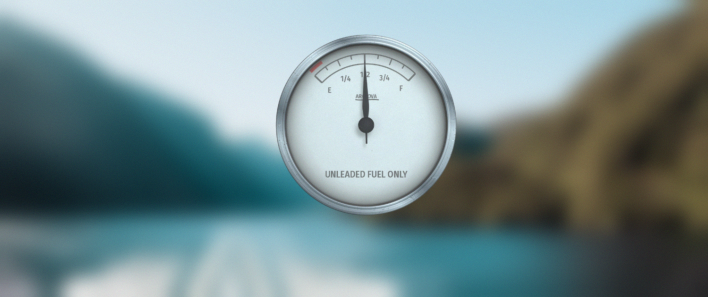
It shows value=0.5
